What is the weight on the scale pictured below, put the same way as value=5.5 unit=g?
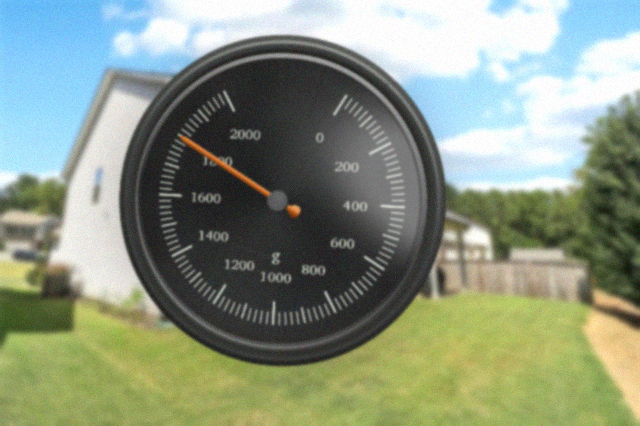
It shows value=1800 unit=g
